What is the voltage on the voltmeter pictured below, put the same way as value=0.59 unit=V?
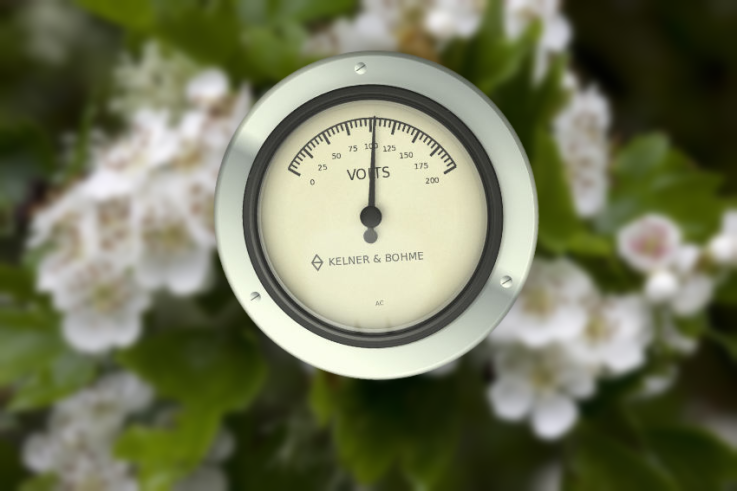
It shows value=105 unit=V
